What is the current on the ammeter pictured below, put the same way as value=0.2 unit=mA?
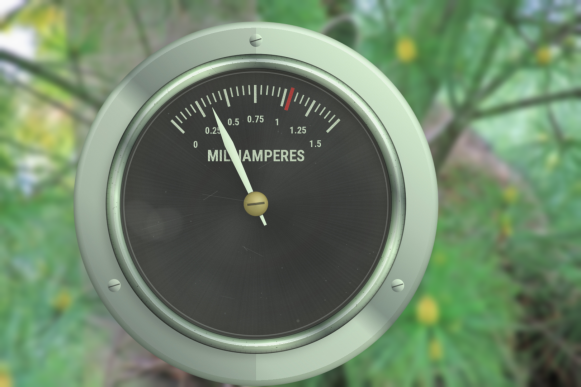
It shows value=0.35 unit=mA
